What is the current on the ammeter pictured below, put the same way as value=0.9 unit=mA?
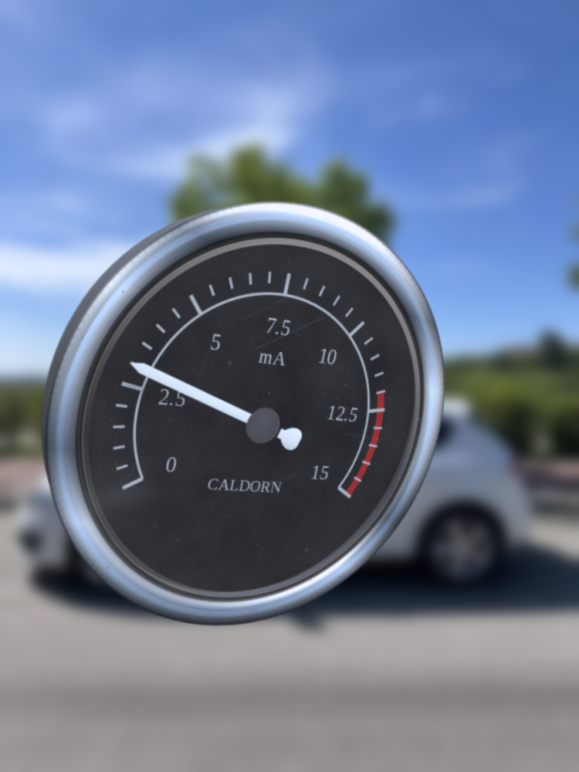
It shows value=3 unit=mA
